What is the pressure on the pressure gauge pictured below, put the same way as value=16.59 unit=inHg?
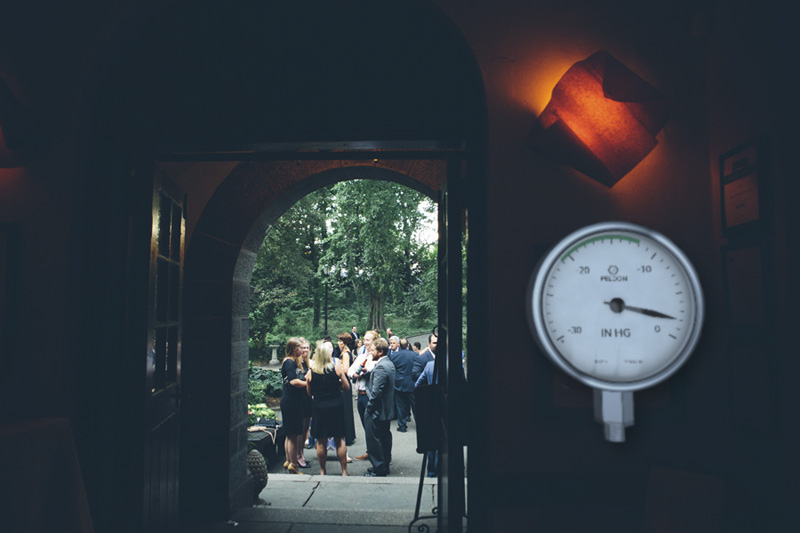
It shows value=-2 unit=inHg
